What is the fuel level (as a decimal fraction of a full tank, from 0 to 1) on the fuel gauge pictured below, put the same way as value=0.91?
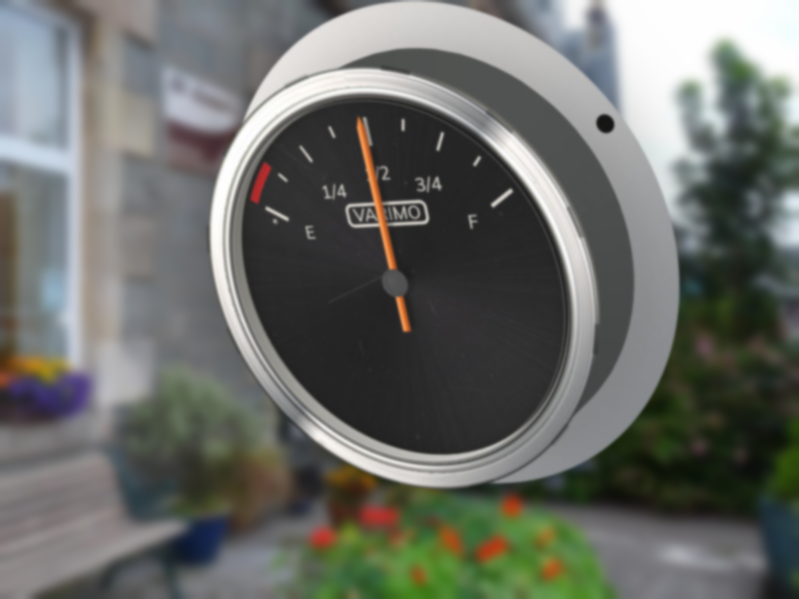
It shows value=0.5
